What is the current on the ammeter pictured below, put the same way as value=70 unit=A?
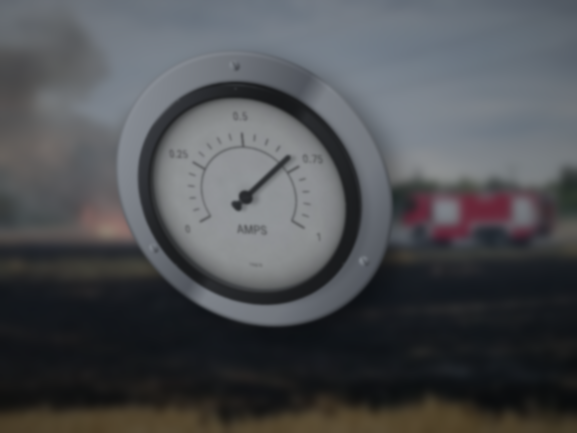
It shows value=0.7 unit=A
